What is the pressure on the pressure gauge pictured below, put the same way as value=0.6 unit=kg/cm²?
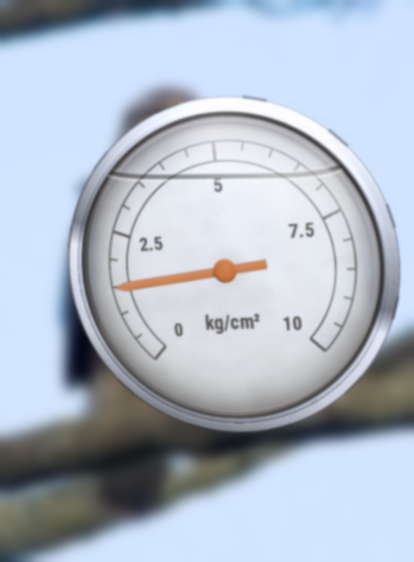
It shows value=1.5 unit=kg/cm²
